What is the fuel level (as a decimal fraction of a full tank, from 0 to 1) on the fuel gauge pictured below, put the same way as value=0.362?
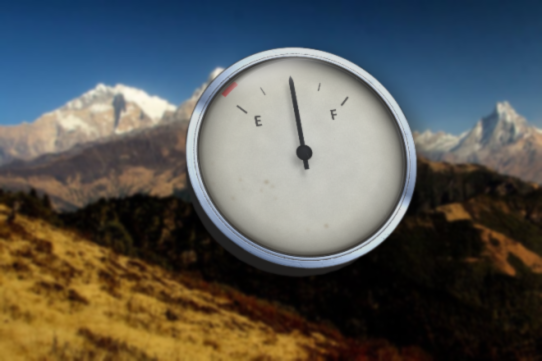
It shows value=0.5
